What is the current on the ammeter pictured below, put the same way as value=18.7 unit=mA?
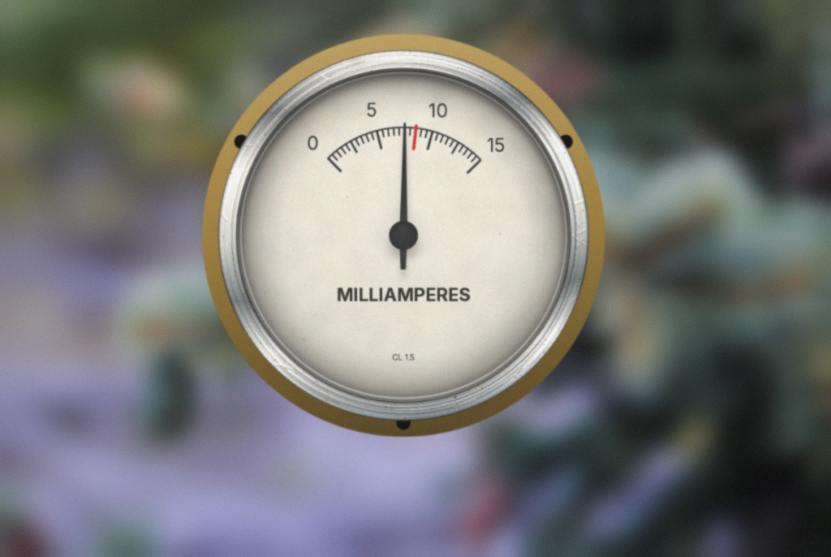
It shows value=7.5 unit=mA
